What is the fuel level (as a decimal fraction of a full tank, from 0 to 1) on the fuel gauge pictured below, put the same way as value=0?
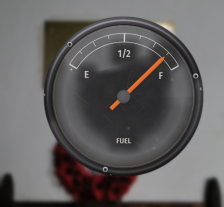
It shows value=0.875
